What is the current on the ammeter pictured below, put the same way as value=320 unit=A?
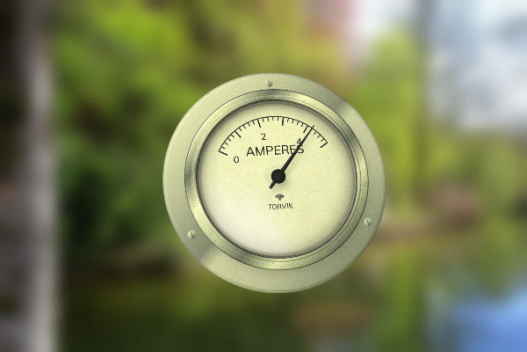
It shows value=4.2 unit=A
